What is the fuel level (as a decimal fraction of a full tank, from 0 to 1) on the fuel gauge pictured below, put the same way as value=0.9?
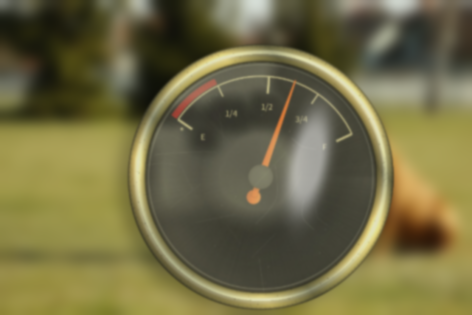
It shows value=0.625
